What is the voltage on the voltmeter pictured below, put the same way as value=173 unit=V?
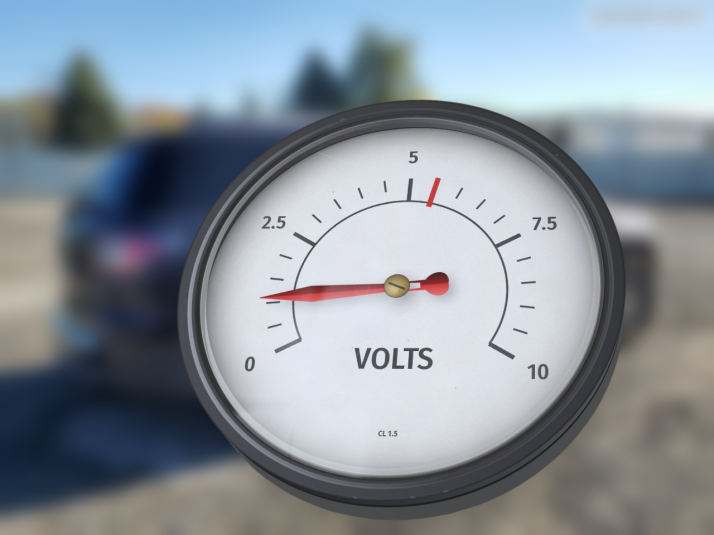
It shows value=1 unit=V
